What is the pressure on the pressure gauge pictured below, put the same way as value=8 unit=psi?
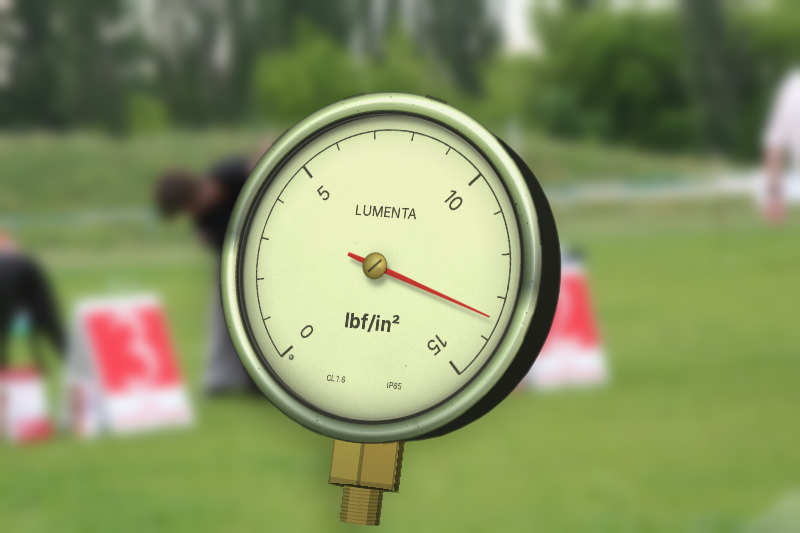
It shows value=13.5 unit=psi
